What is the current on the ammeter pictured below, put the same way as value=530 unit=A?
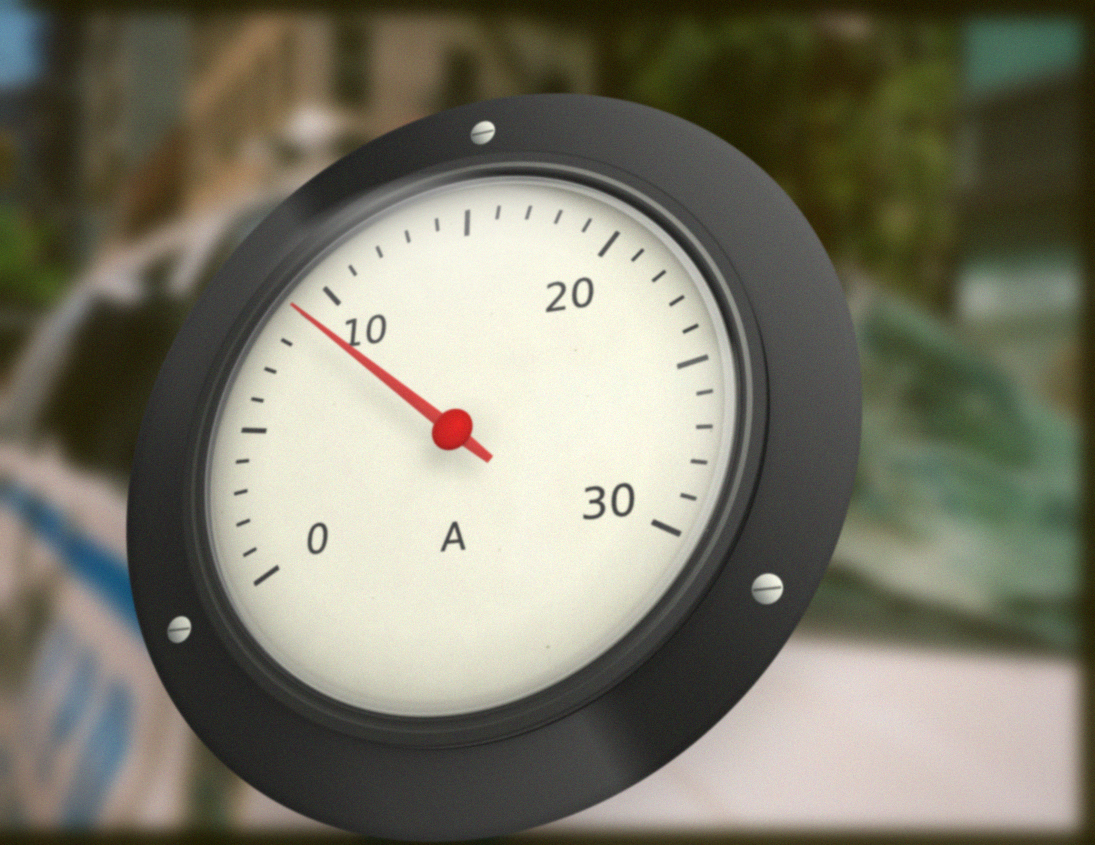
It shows value=9 unit=A
